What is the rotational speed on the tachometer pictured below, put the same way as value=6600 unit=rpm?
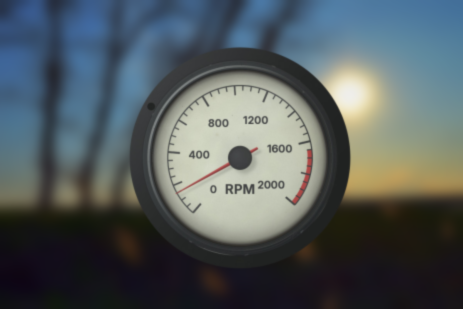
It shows value=150 unit=rpm
